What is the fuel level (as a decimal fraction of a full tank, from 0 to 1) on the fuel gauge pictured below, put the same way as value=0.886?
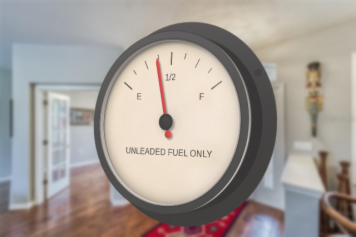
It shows value=0.375
